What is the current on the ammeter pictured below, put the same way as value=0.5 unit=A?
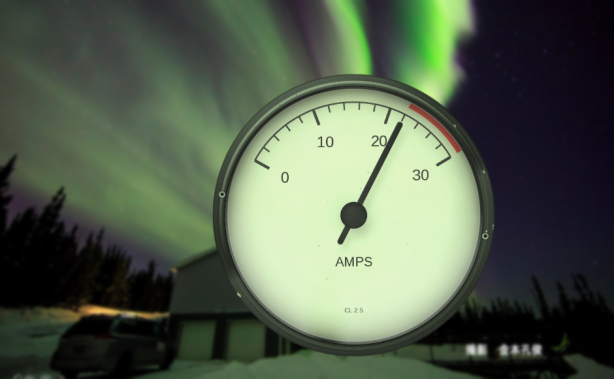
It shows value=22 unit=A
